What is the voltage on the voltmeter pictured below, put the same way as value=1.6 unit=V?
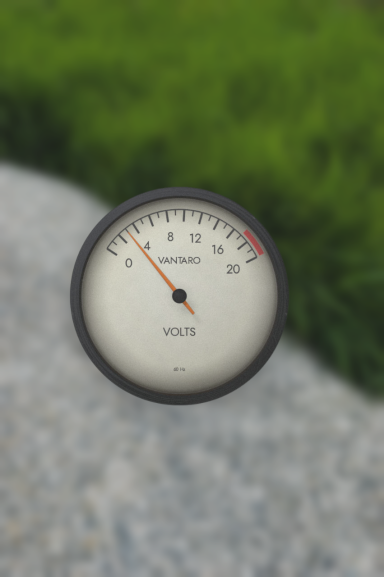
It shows value=3 unit=V
